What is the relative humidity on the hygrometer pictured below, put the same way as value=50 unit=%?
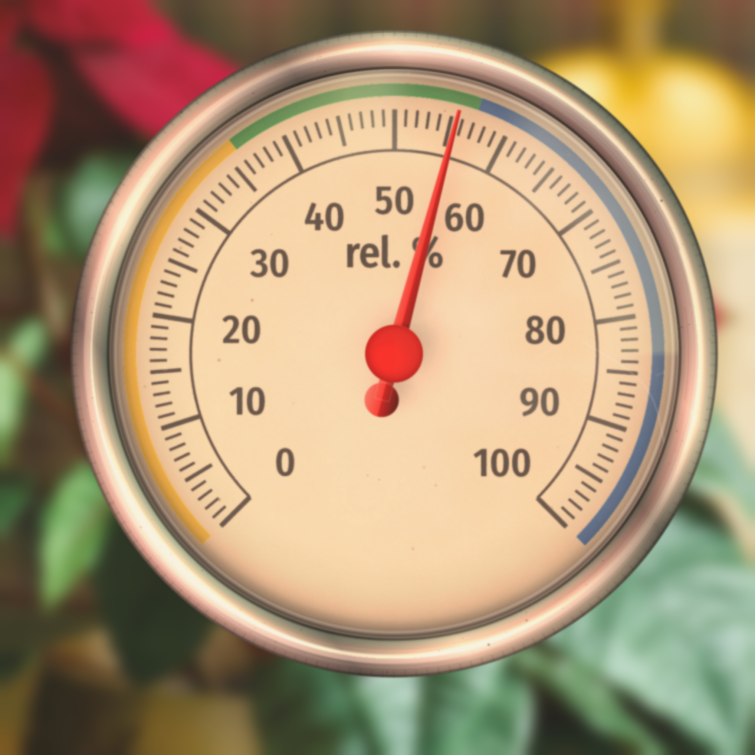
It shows value=55.5 unit=%
